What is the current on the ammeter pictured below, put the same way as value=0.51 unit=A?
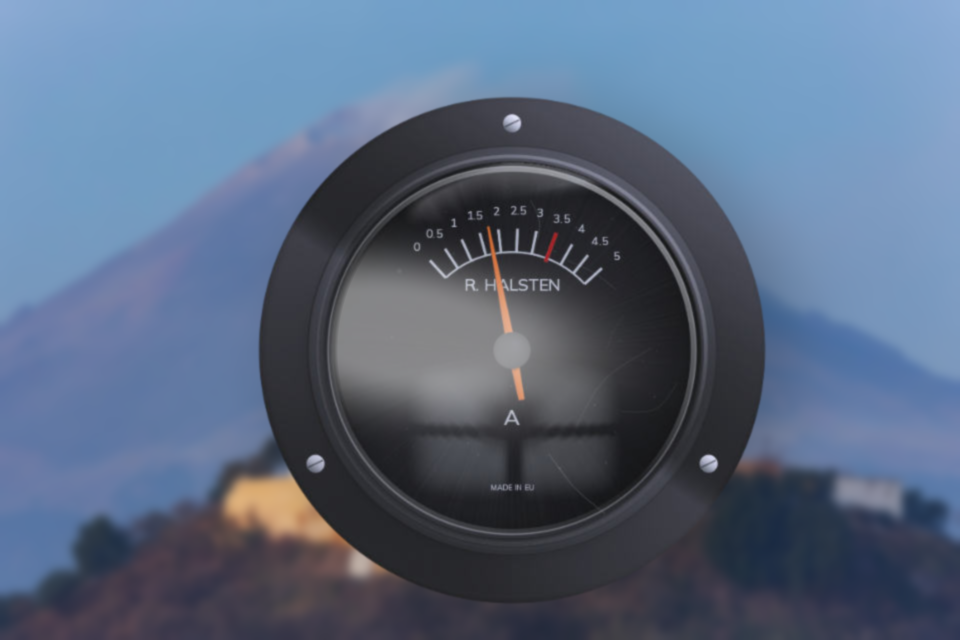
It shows value=1.75 unit=A
